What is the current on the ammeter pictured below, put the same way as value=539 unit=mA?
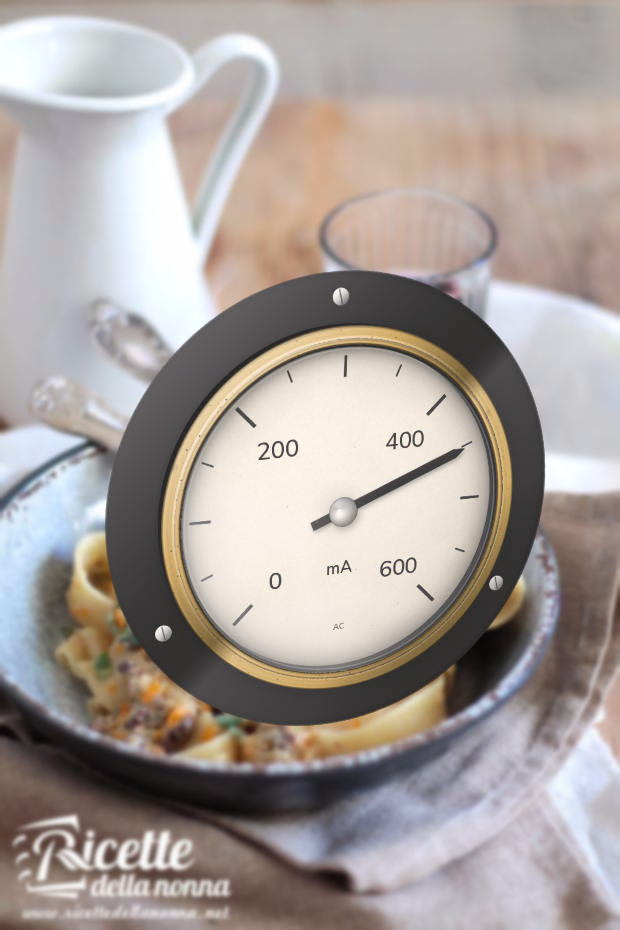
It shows value=450 unit=mA
